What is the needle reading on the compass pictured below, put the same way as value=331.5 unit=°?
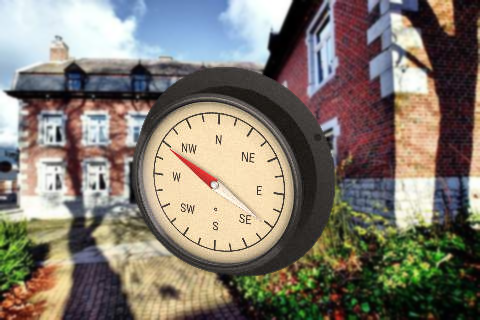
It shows value=300 unit=°
